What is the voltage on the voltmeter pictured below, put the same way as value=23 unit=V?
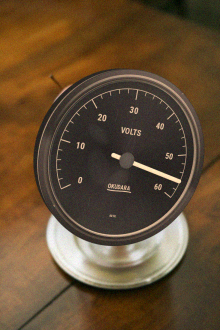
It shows value=56 unit=V
